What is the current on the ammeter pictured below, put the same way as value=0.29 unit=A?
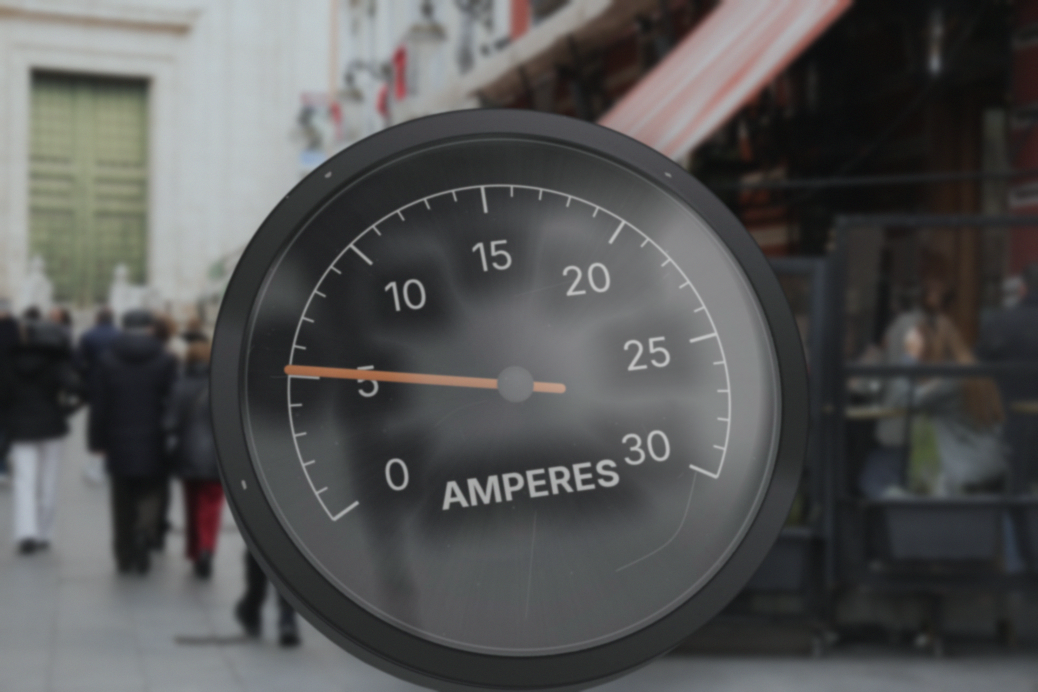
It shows value=5 unit=A
